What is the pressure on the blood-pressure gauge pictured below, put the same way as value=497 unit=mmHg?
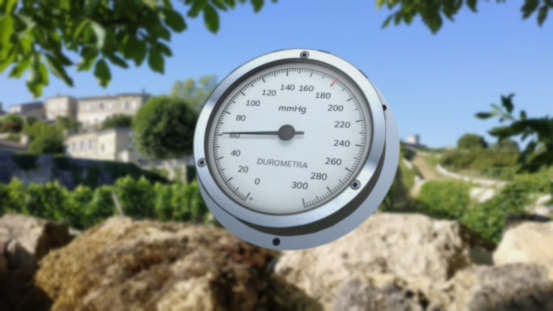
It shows value=60 unit=mmHg
